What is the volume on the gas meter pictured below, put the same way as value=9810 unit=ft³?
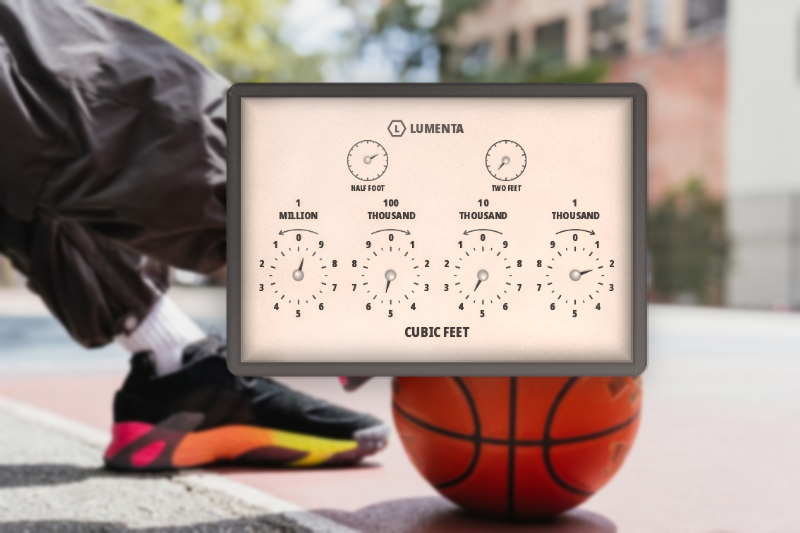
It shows value=954200 unit=ft³
